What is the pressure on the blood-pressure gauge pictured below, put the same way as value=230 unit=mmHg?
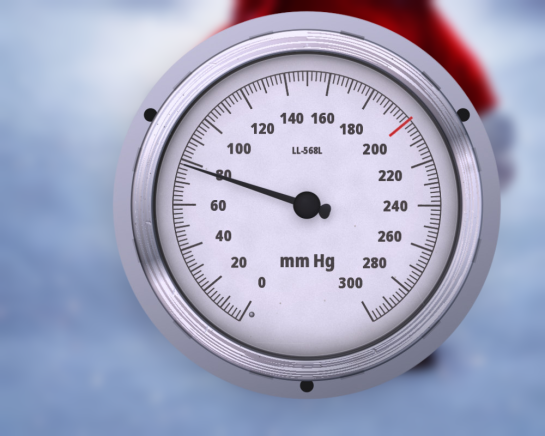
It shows value=78 unit=mmHg
